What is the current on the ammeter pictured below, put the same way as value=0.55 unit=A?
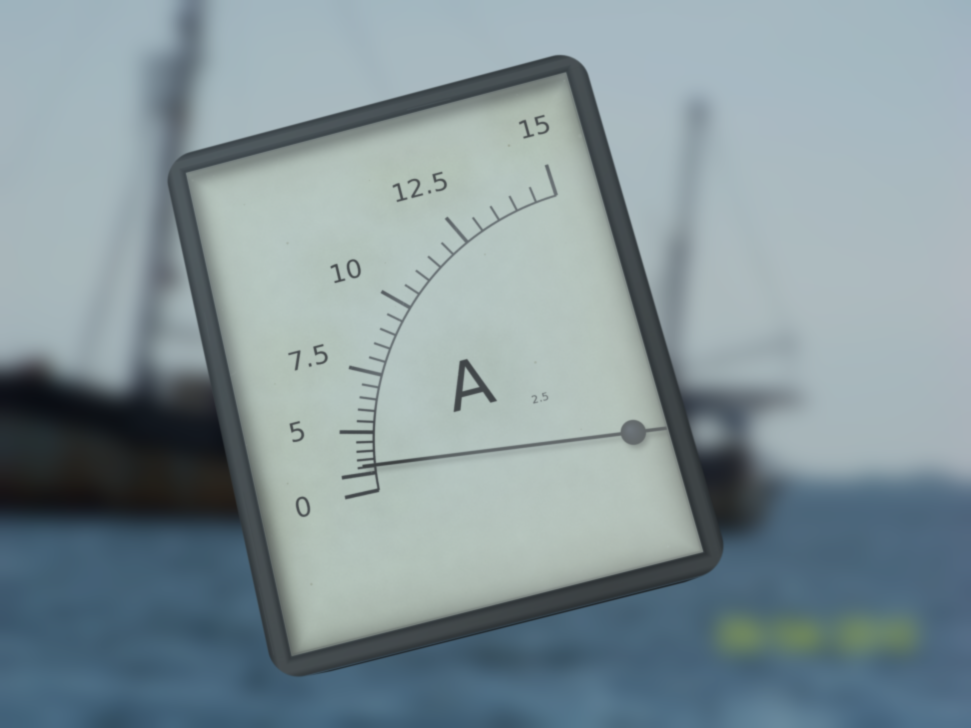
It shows value=3 unit=A
